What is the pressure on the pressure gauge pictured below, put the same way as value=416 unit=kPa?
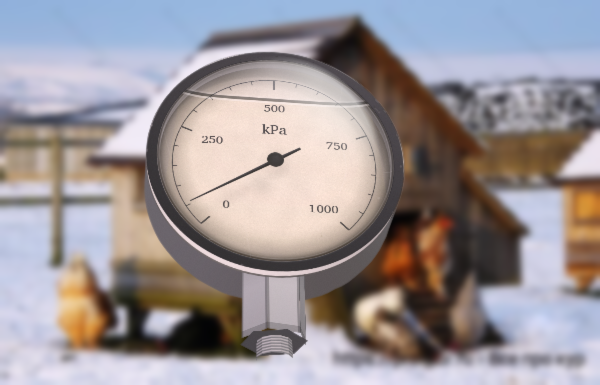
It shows value=50 unit=kPa
